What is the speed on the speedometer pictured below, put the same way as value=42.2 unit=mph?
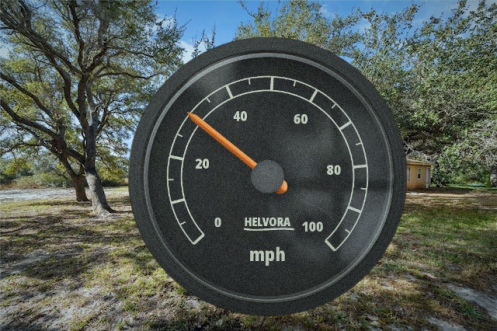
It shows value=30 unit=mph
